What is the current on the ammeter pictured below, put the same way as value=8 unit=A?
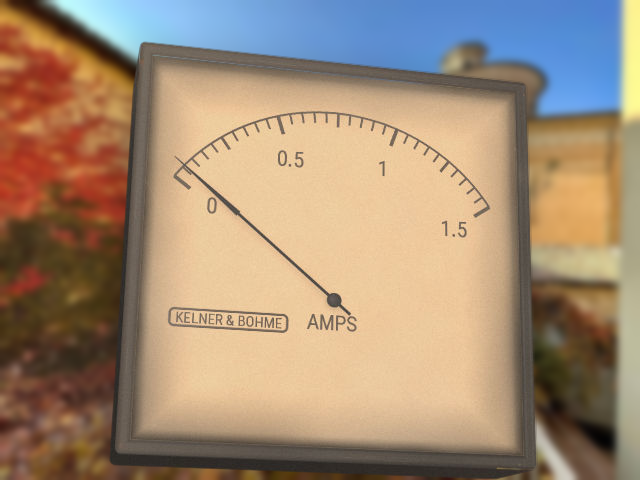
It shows value=0.05 unit=A
